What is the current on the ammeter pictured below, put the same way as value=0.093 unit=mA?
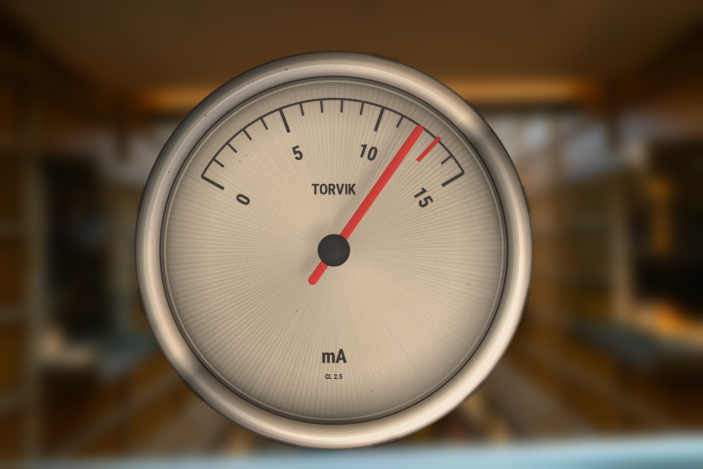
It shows value=12 unit=mA
